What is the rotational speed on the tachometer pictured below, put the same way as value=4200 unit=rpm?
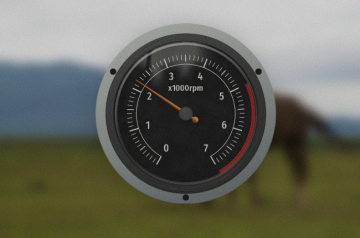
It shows value=2200 unit=rpm
